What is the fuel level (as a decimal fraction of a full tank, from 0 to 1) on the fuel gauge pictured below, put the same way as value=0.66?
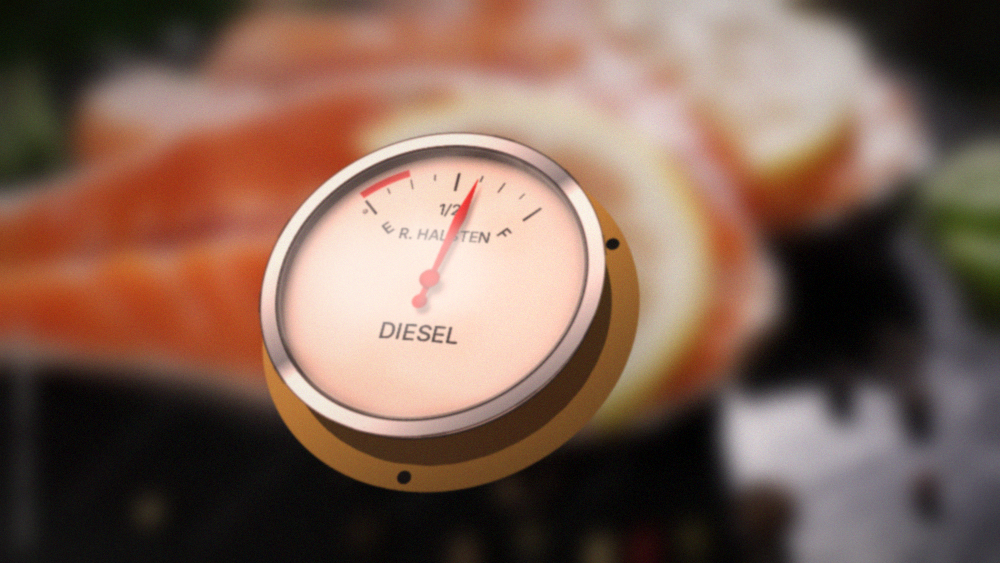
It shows value=0.625
